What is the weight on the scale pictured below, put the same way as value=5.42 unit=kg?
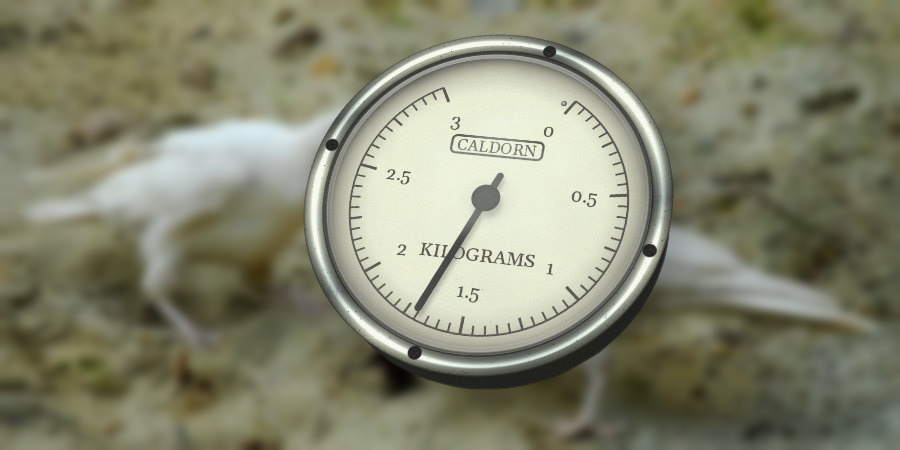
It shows value=1.7 unit=kg
